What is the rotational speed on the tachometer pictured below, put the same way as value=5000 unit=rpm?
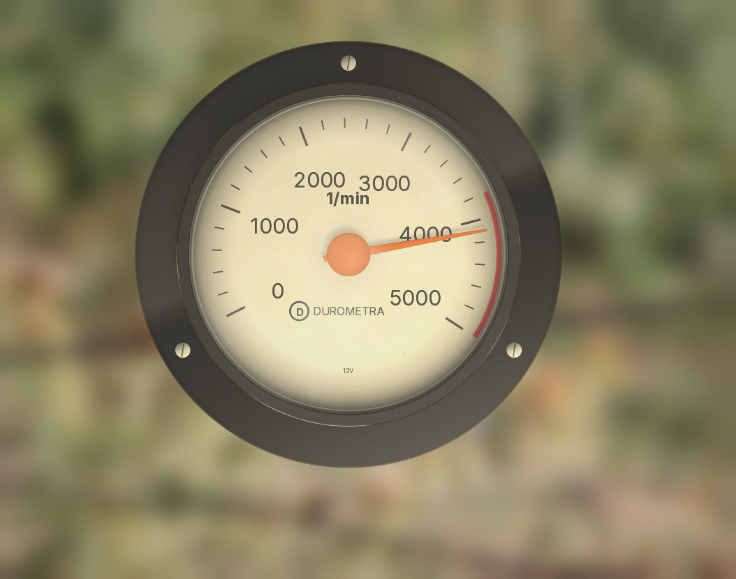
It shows value=4100 unit=rpm
